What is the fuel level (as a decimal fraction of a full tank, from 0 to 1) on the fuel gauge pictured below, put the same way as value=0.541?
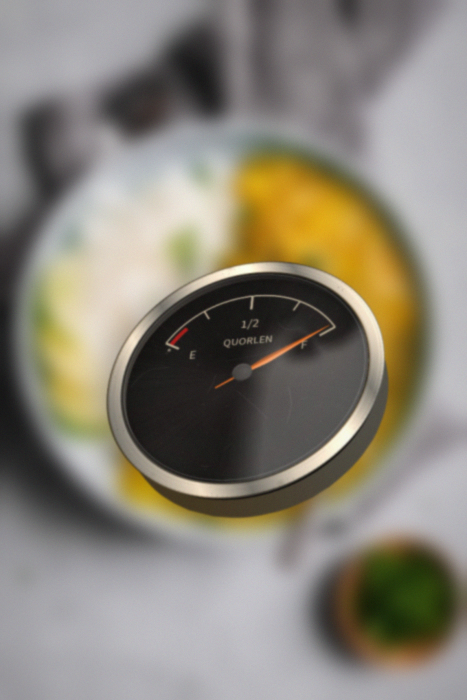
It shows value=1
